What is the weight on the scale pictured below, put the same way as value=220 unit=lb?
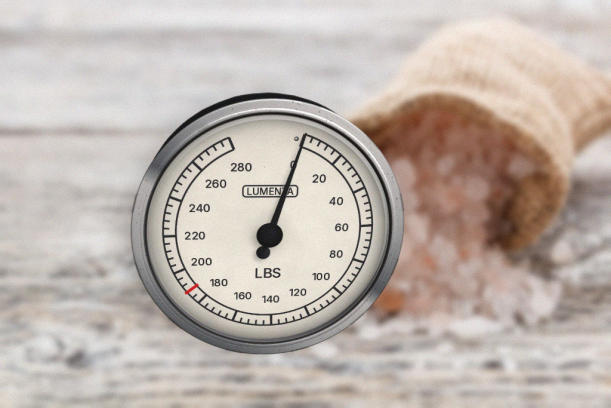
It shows value=0 unit=lb
